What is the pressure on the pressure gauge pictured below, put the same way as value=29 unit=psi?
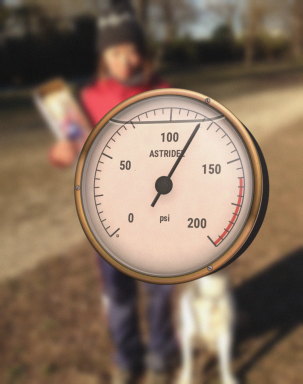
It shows value=120 unit=psi
